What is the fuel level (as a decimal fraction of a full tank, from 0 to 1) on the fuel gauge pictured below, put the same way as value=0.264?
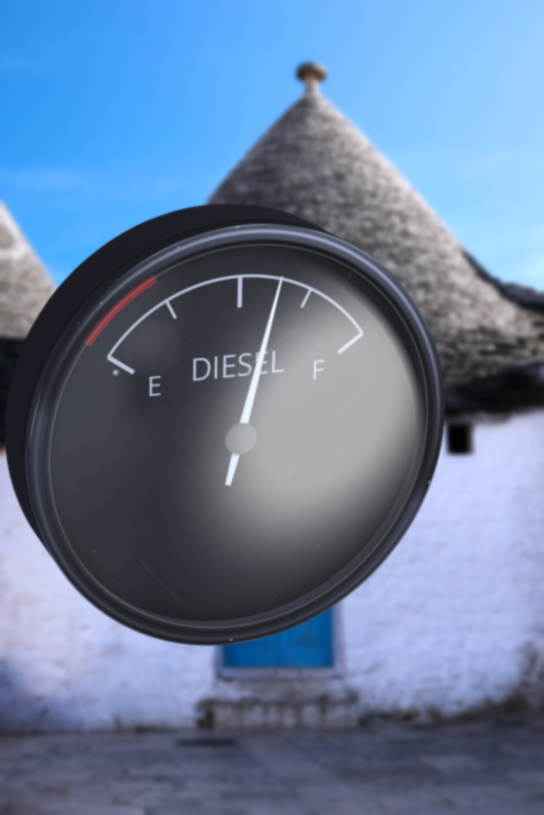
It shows value=0.625
